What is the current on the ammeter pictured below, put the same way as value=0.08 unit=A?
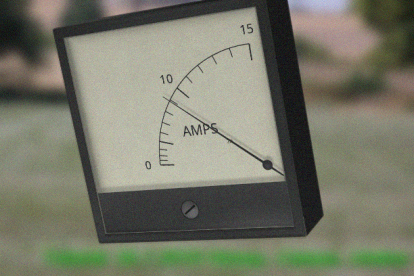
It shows value=9 unit=A
